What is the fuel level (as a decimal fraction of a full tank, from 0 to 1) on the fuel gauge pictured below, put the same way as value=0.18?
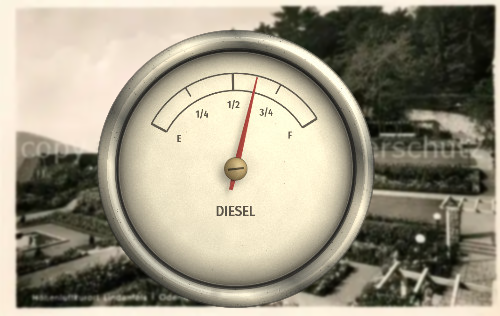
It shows value=0.625
